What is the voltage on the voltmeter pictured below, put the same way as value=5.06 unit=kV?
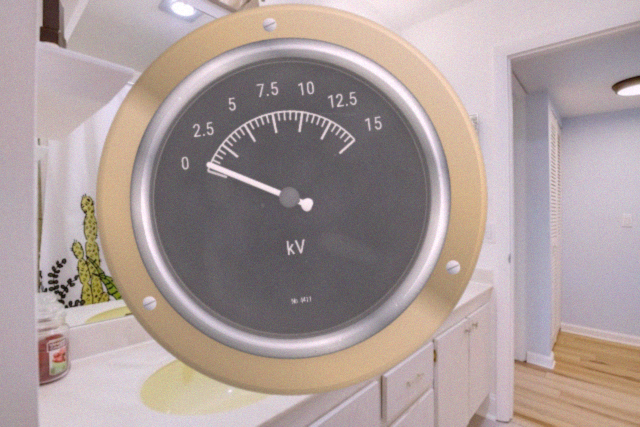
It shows value=0.5 unit=kV
